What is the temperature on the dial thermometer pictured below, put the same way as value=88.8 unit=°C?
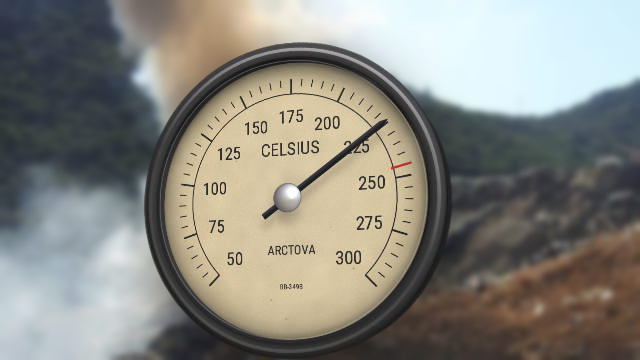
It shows value=225 unit=°C
